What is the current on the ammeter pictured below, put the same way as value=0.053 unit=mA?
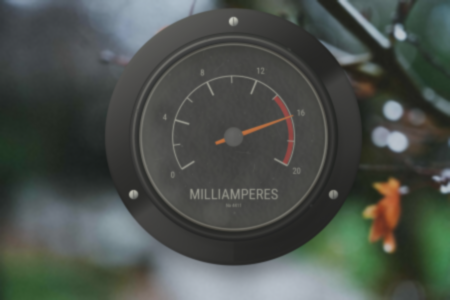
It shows value=16 unit=mA
